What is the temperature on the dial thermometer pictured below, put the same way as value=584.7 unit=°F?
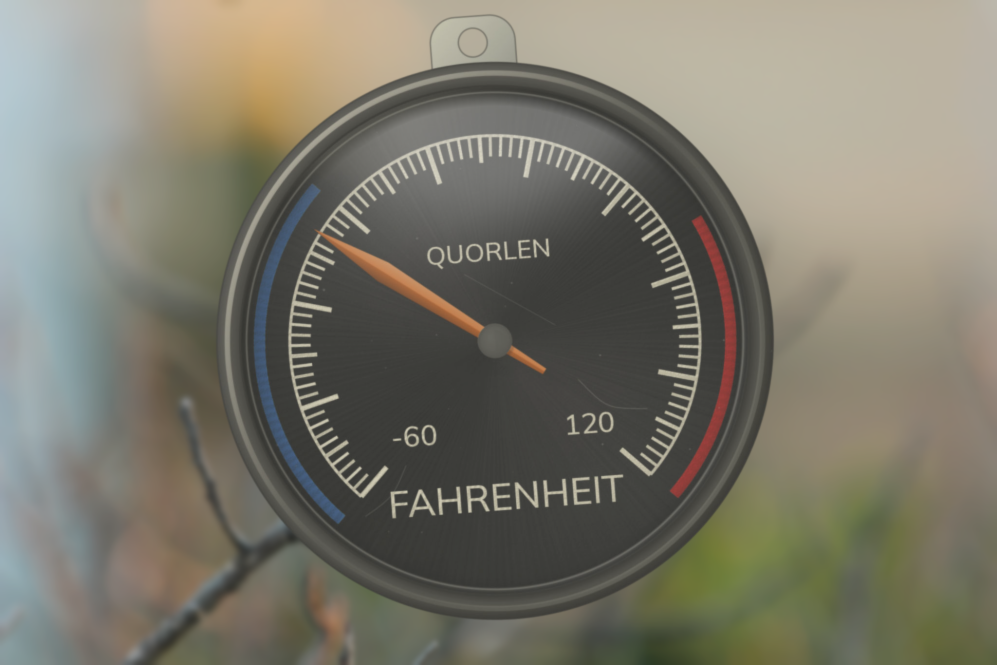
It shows value=-6 unit=°F
